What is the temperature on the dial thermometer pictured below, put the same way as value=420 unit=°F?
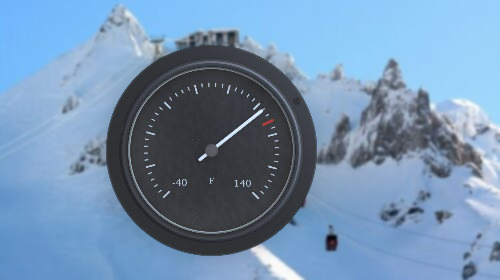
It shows value=84 unit=°F
